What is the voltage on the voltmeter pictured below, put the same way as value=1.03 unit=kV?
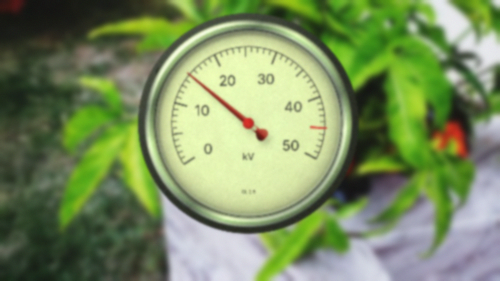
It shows value=15 unit=kV
